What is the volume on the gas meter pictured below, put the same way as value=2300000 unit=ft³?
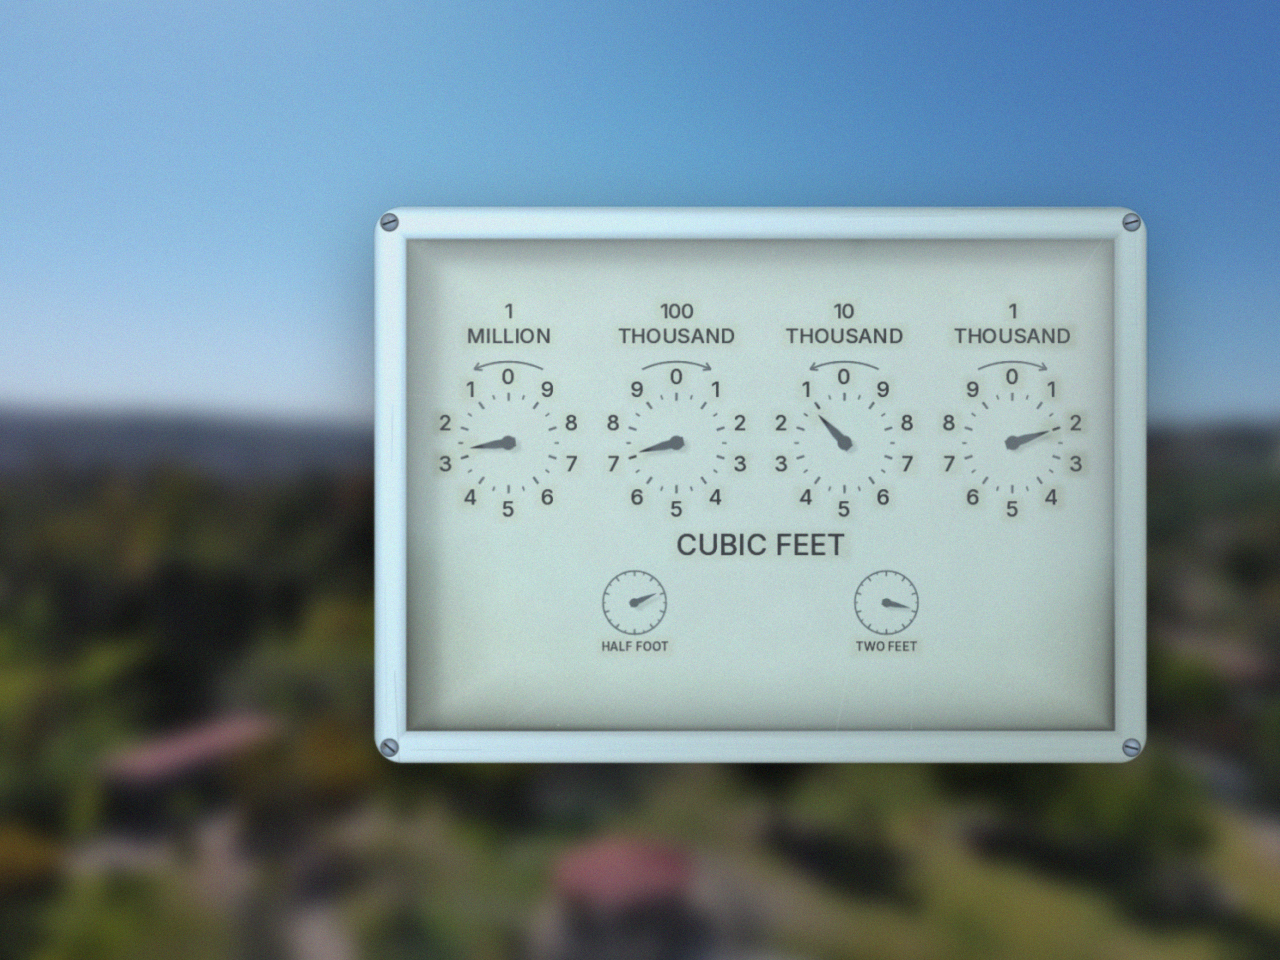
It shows value=271200 unit=ft³
